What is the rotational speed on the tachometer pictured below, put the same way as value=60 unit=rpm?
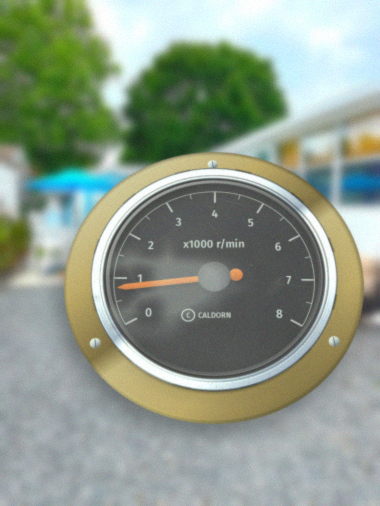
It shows value=750 unit=rpm
